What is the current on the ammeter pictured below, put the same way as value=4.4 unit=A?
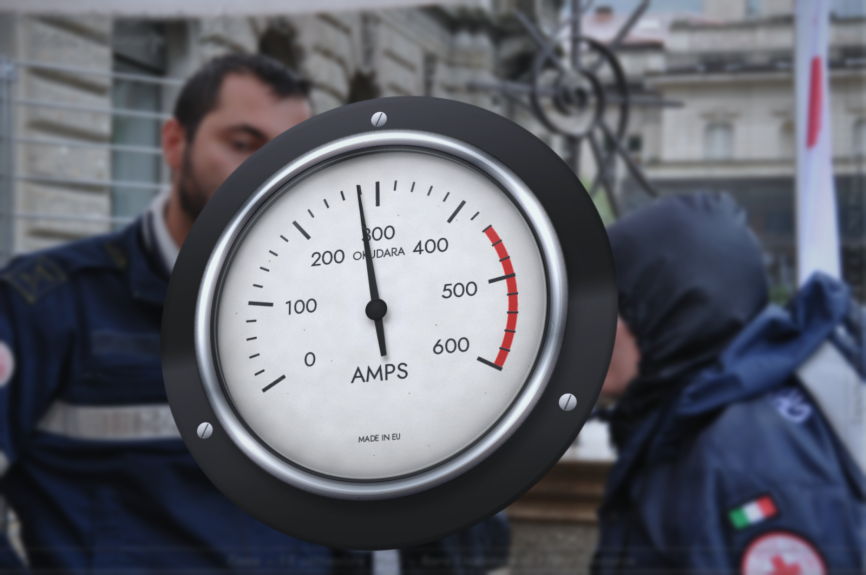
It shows value=280 unit=A
